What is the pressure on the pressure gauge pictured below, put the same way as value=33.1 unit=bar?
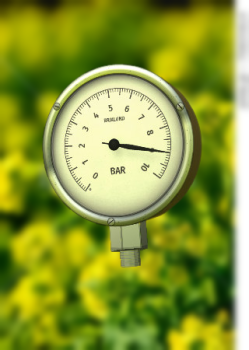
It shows value=9 unit=bar
